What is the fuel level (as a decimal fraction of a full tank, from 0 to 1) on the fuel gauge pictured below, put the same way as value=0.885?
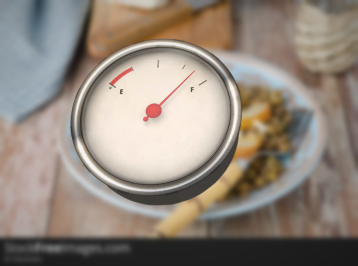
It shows value=0.875
